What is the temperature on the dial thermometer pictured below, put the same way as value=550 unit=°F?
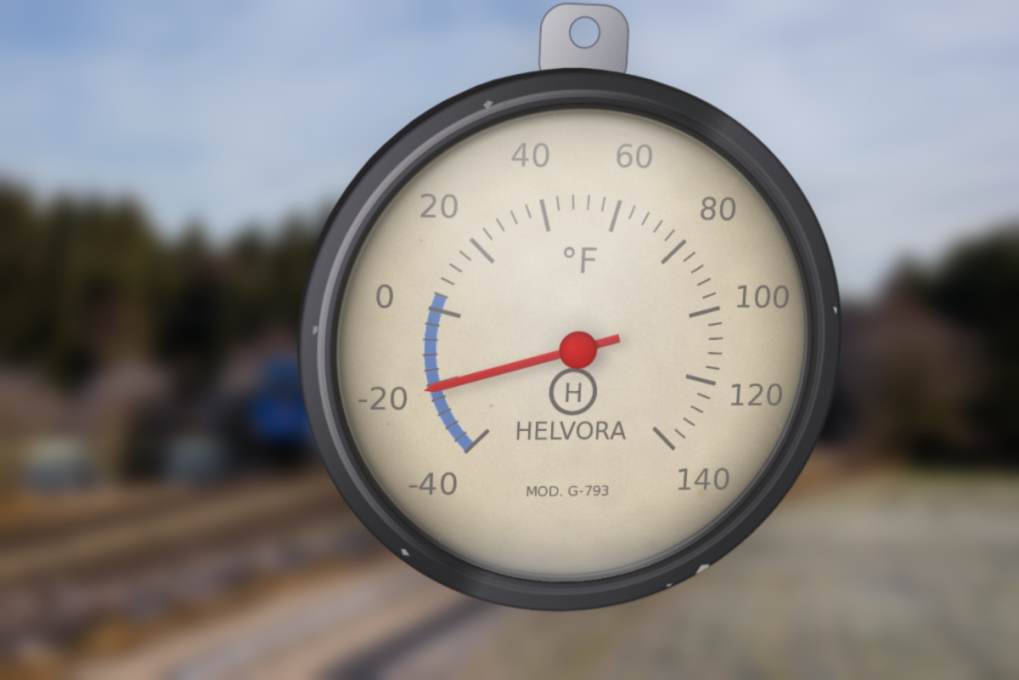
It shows value=-20 unit=°F
